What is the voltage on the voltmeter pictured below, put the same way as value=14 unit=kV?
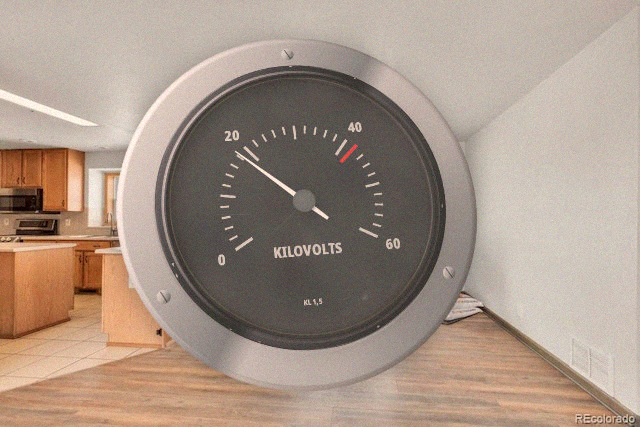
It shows value=18 unit=kV
